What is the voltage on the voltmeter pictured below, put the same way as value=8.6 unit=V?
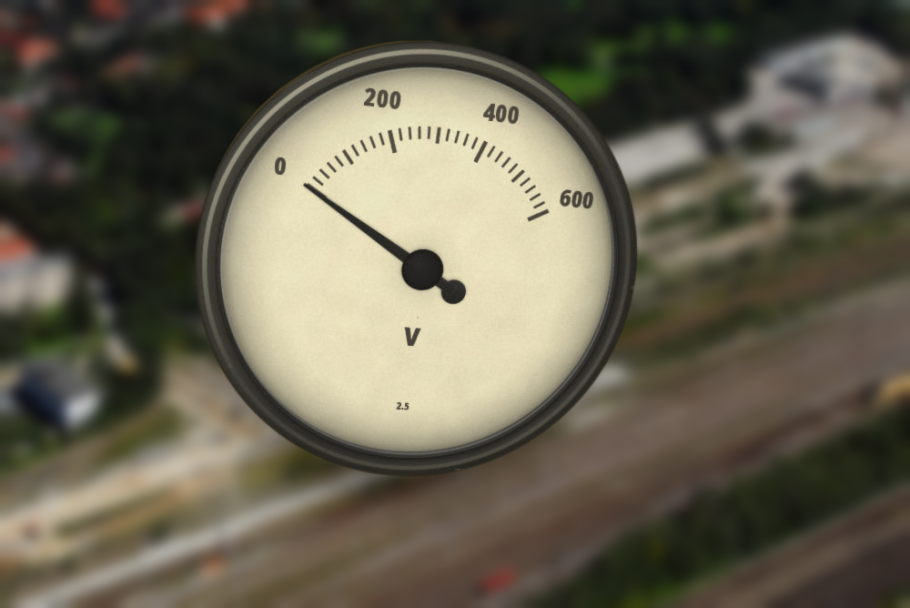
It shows value=0 unit=V
